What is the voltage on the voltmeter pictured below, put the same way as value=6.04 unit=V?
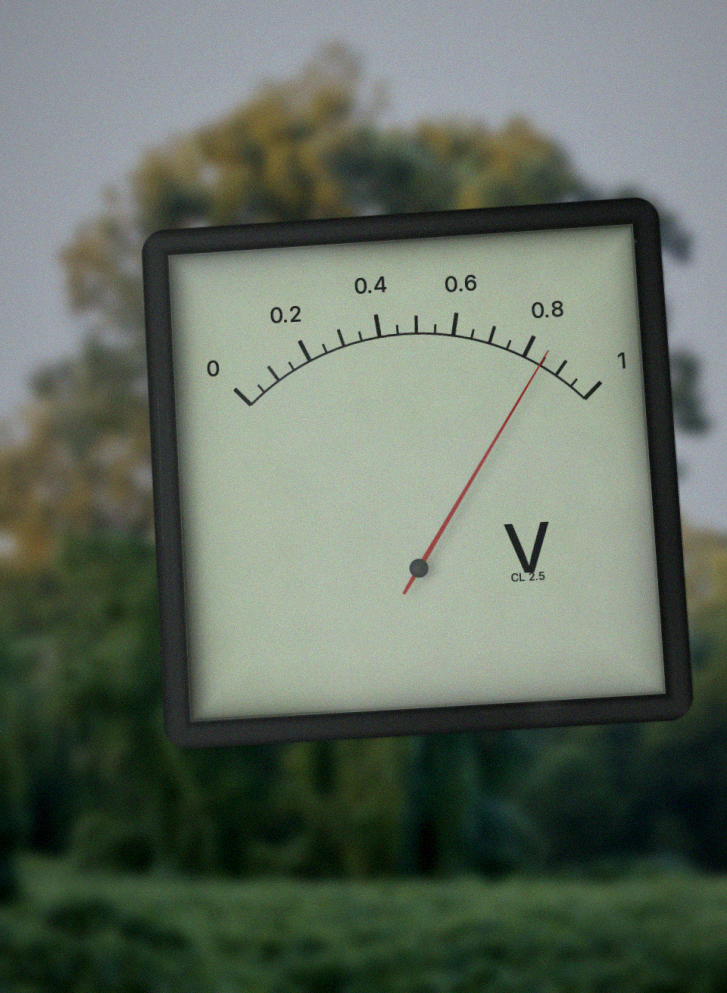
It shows value=0.85 unit=V
